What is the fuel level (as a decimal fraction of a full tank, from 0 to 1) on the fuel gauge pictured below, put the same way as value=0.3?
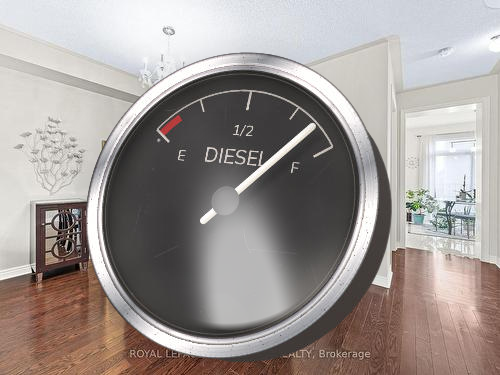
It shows value=0.875
